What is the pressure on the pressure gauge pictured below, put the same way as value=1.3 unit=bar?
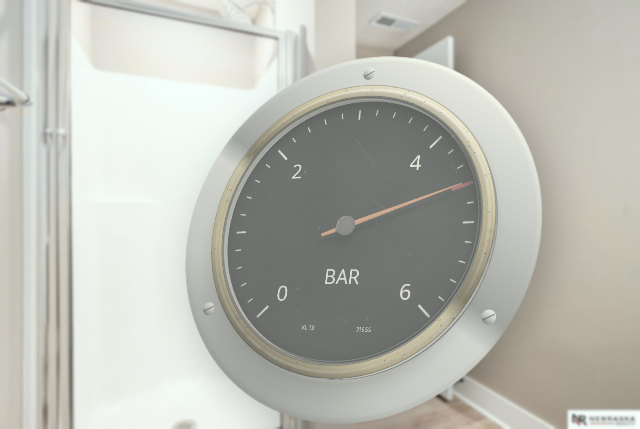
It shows value=4.6 unit=bar
